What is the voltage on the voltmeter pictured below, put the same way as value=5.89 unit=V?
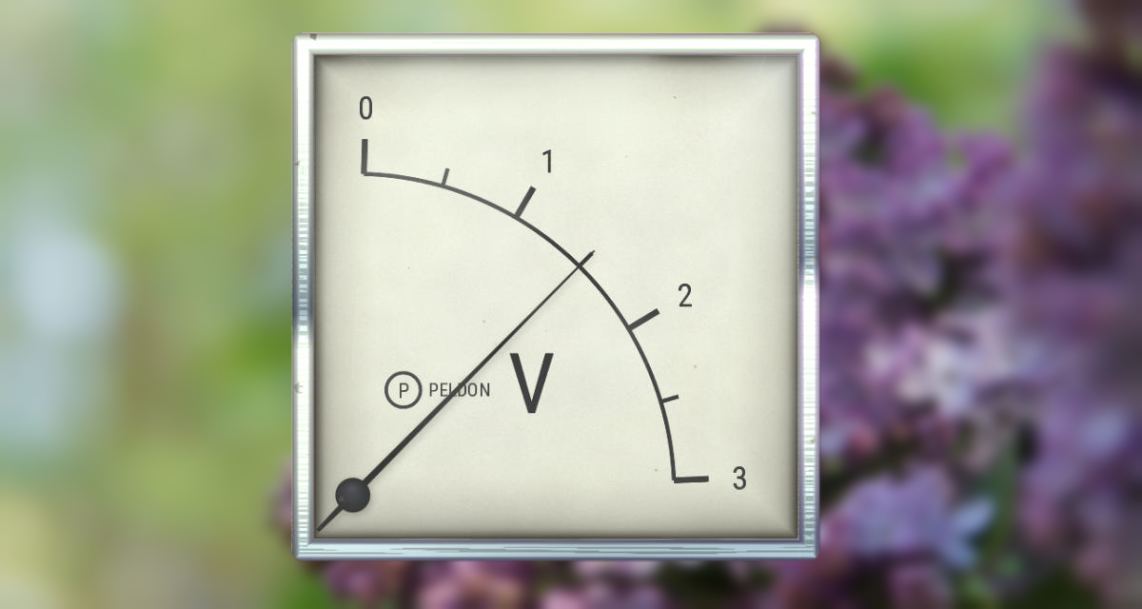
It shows value=1.5 unit=V
